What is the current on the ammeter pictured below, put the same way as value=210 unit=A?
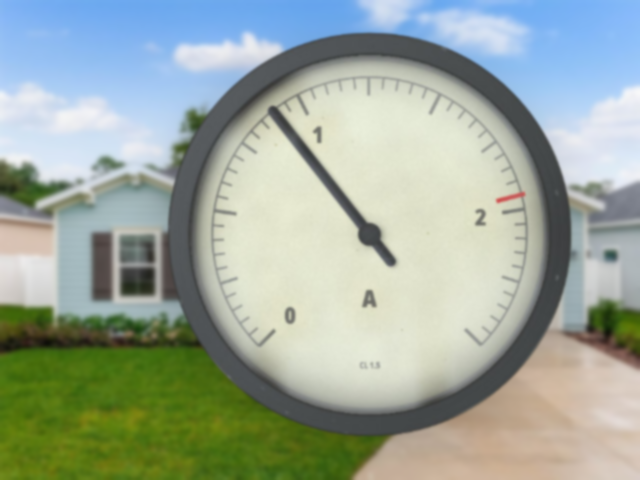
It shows value=0.9 unit=A
